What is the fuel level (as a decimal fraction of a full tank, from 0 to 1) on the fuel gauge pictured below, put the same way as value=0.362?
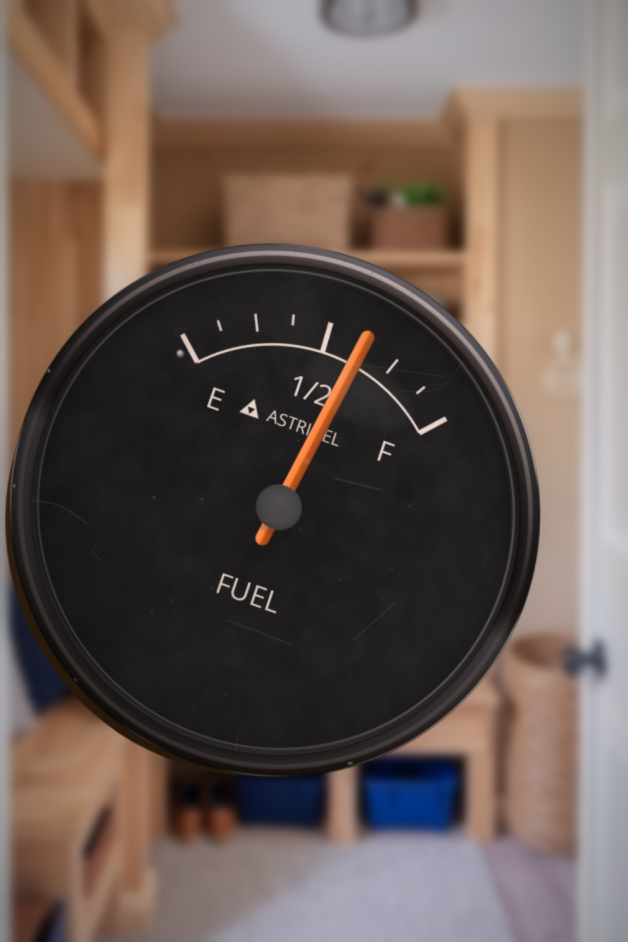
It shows value=0.625
